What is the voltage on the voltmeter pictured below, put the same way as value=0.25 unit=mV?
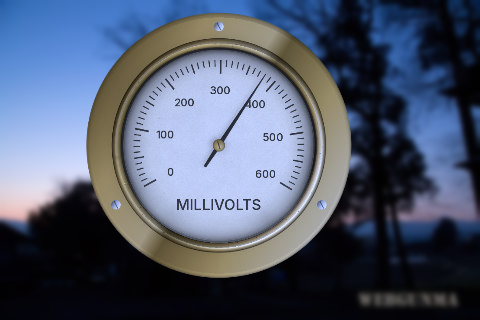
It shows value=380 unit=mV
